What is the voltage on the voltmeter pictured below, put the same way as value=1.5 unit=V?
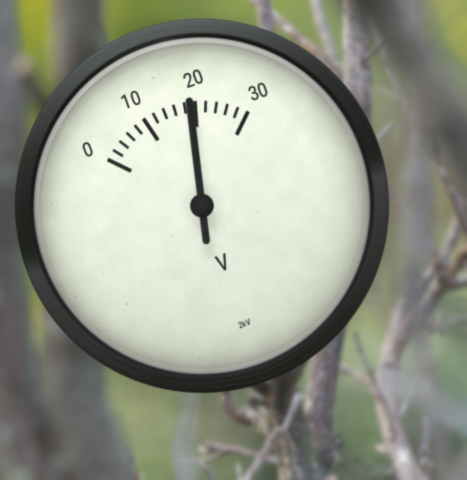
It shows value=19 unit=V
